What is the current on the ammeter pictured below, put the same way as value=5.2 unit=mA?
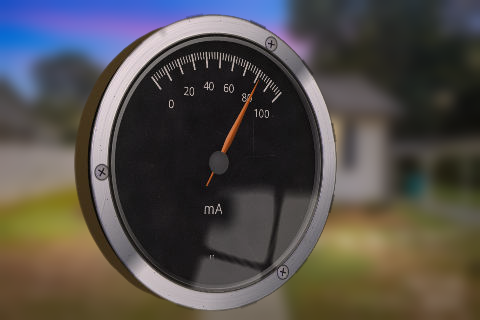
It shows value=80 unit=mA
